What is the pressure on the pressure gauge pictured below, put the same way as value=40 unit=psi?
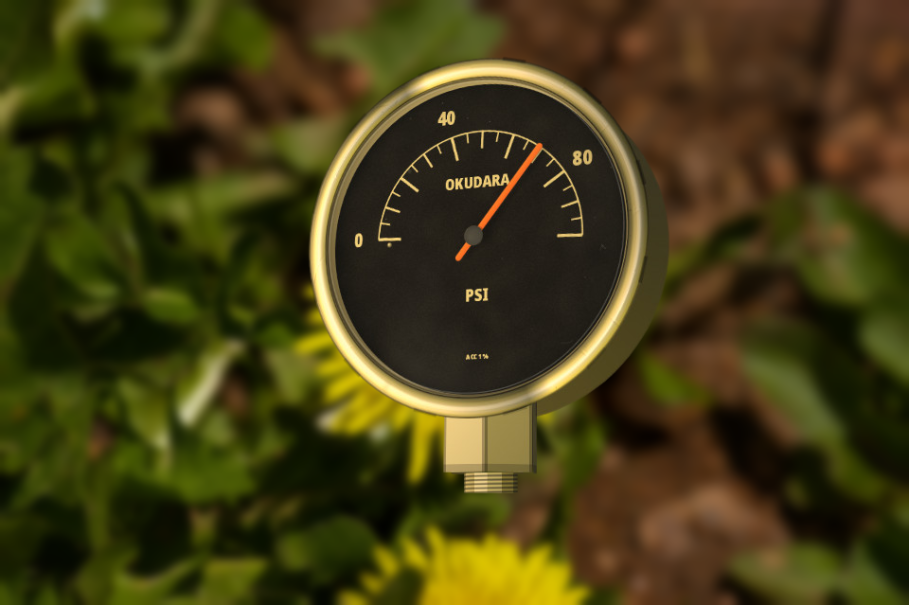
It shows value=70 unit=psi
